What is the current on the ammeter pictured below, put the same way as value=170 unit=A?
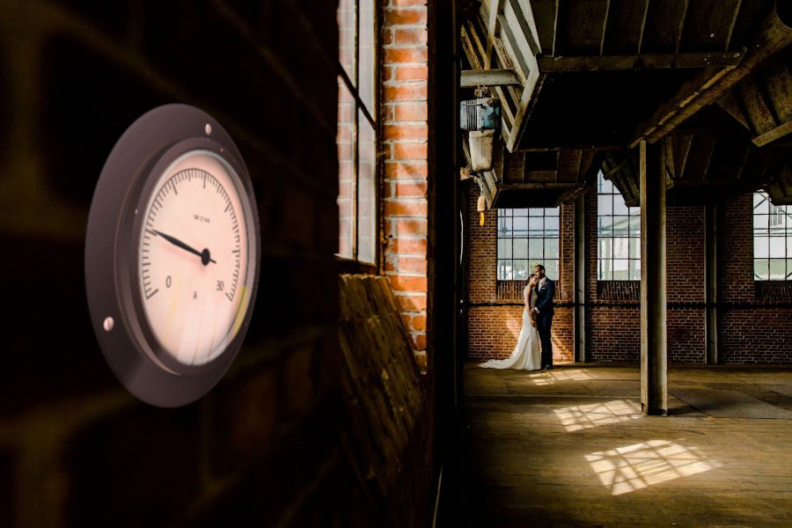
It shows value=5 unit=A
